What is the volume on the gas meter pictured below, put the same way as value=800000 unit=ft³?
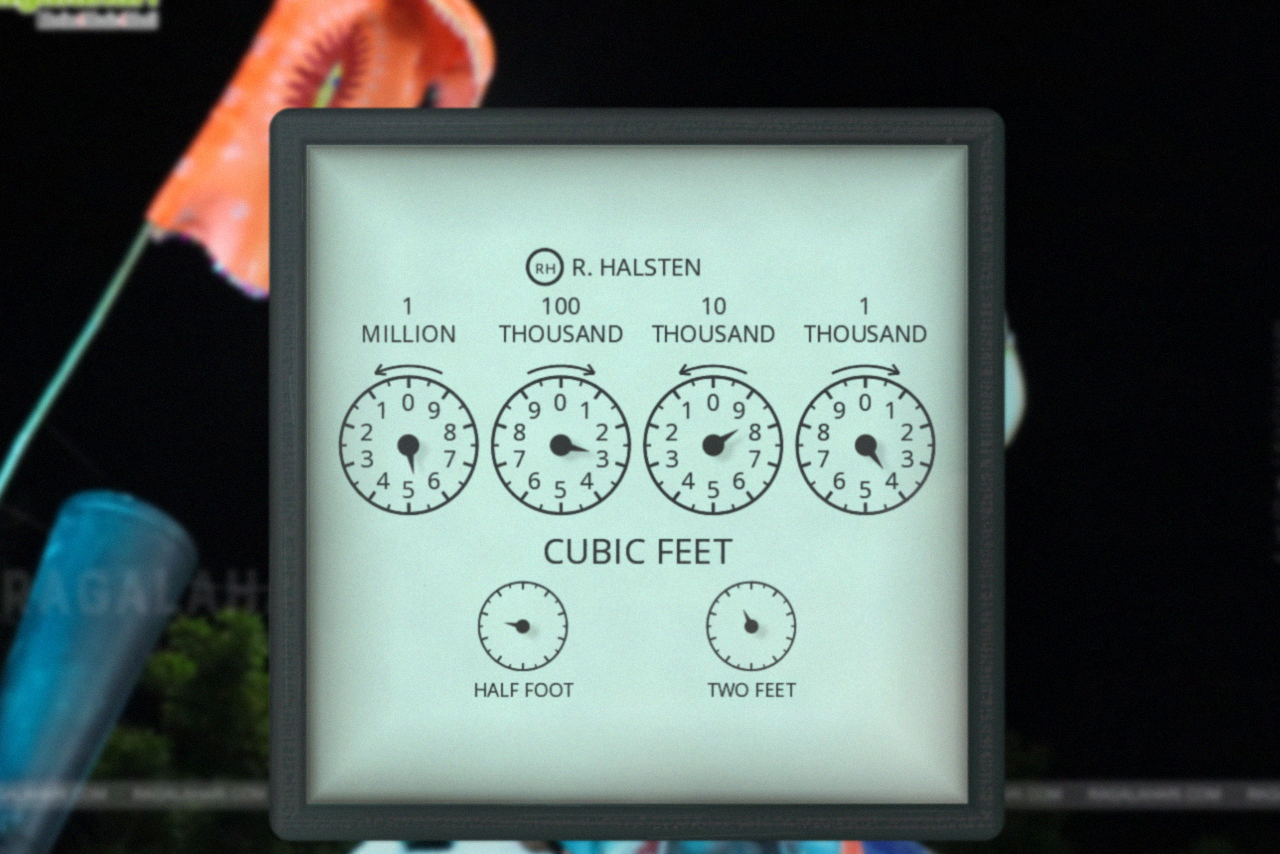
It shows value=528400 unit=ft³
